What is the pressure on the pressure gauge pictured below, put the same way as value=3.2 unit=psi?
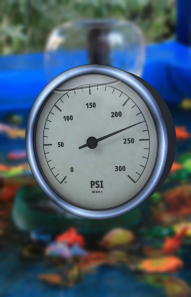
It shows value=230 unit=psi
